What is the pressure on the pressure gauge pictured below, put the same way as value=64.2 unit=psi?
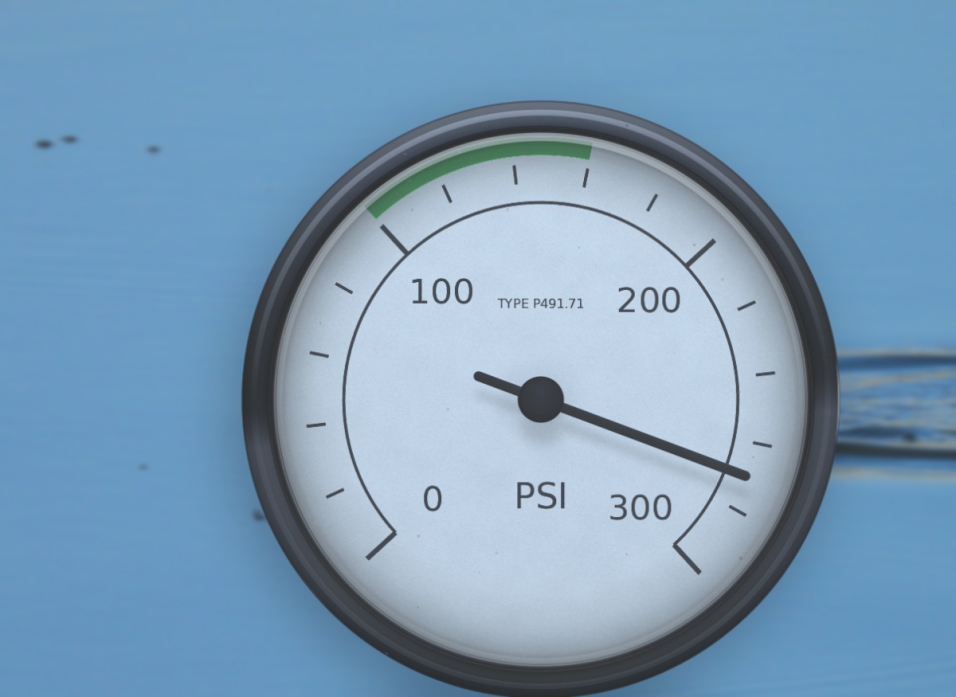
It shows value=270 unit=psi
